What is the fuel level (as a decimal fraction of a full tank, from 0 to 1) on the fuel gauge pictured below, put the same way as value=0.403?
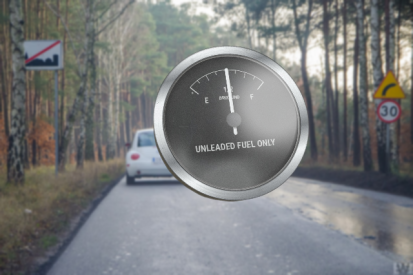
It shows value=0.5
